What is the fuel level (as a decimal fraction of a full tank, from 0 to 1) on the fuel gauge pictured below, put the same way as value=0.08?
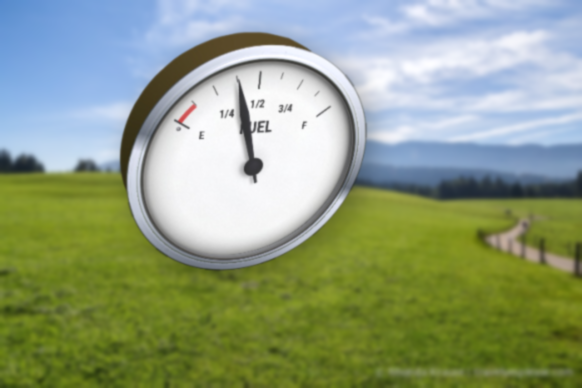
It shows value=0.375
